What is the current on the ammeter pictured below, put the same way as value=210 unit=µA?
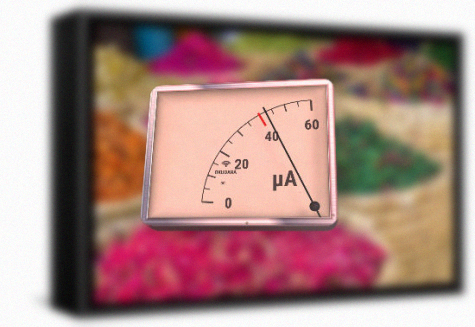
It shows value=42.5 unit=µA
